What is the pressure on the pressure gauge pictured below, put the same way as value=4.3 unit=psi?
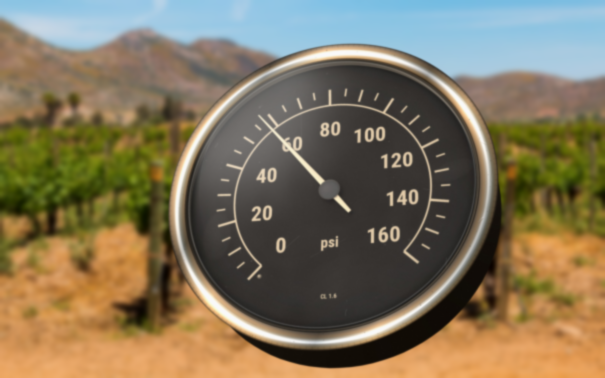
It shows value=57.5 unit=psi
